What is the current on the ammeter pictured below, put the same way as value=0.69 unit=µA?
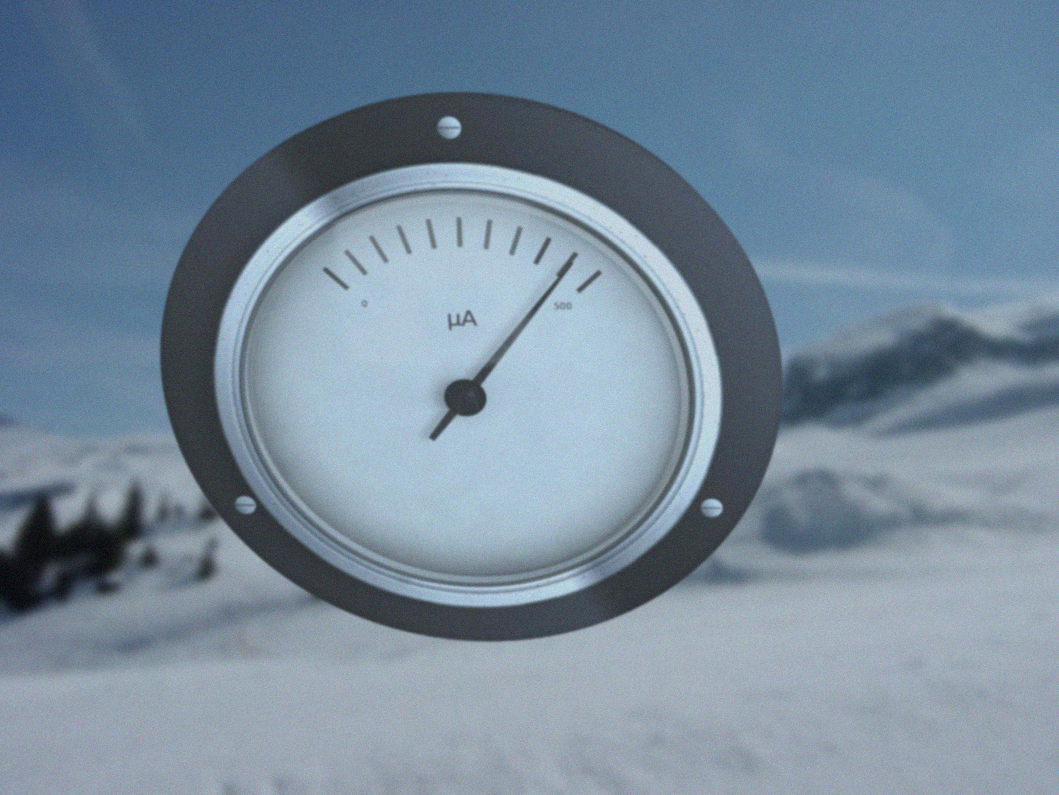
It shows value=450 unit=µA
